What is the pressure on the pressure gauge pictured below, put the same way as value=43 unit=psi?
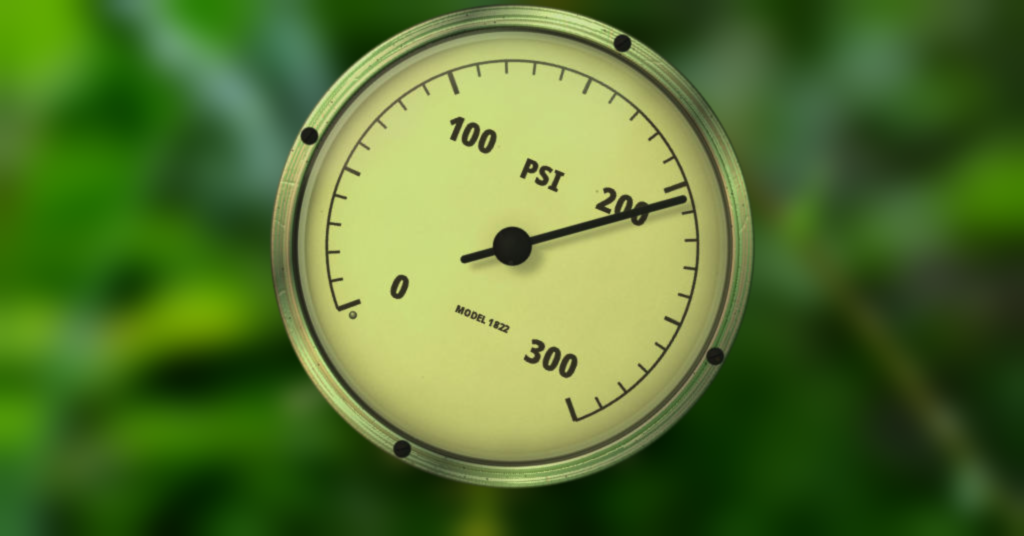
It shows value=205 unit=psi
